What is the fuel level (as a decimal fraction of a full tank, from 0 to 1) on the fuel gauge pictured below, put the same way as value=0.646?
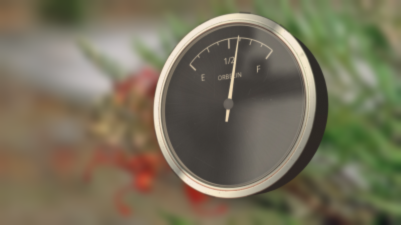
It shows value=0.625
